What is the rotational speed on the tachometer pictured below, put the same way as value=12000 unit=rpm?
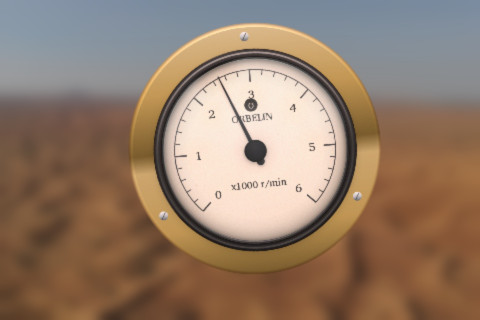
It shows value=2500 unit=rpm
